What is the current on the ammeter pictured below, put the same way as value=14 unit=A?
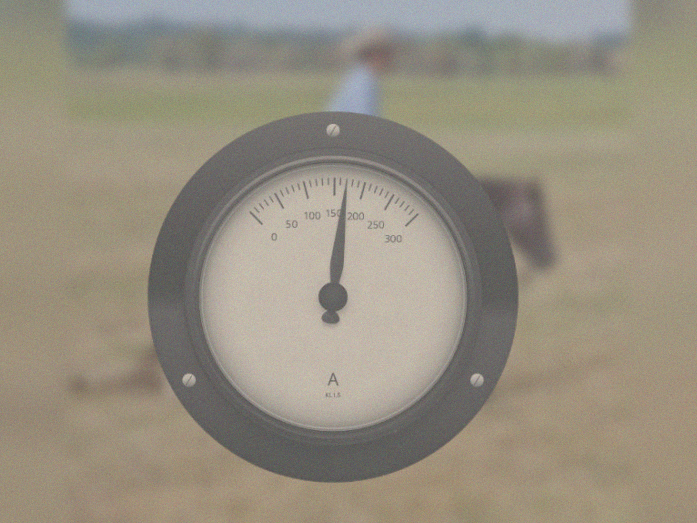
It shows value=170 unit=A
